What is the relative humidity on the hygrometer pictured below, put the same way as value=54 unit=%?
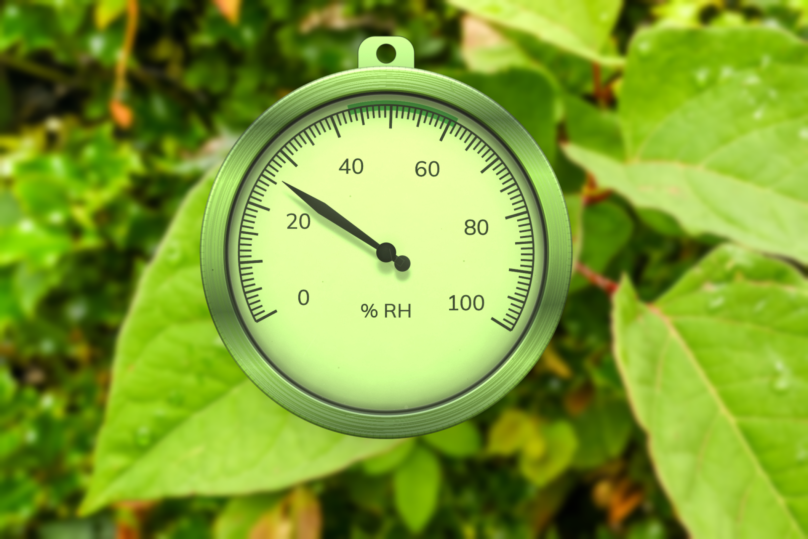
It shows value=26 unit=%
